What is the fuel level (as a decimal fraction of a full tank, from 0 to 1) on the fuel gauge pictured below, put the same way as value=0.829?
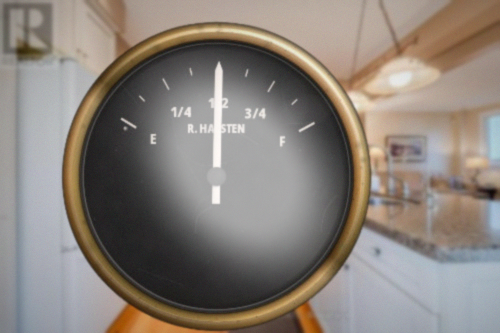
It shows value=0.5
